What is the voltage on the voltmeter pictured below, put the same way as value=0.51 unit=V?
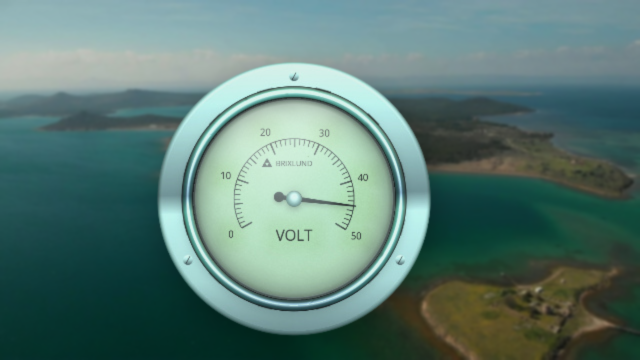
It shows value=45 unit=V
